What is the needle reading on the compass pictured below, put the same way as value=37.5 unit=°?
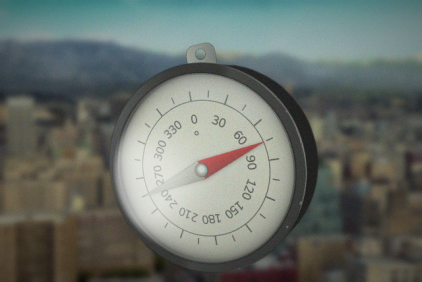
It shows value=75 unit=°
